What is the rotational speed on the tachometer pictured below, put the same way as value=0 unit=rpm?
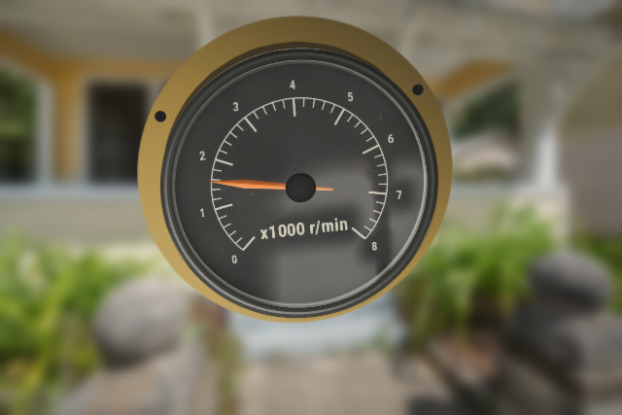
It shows value=1600 unit=rpm
